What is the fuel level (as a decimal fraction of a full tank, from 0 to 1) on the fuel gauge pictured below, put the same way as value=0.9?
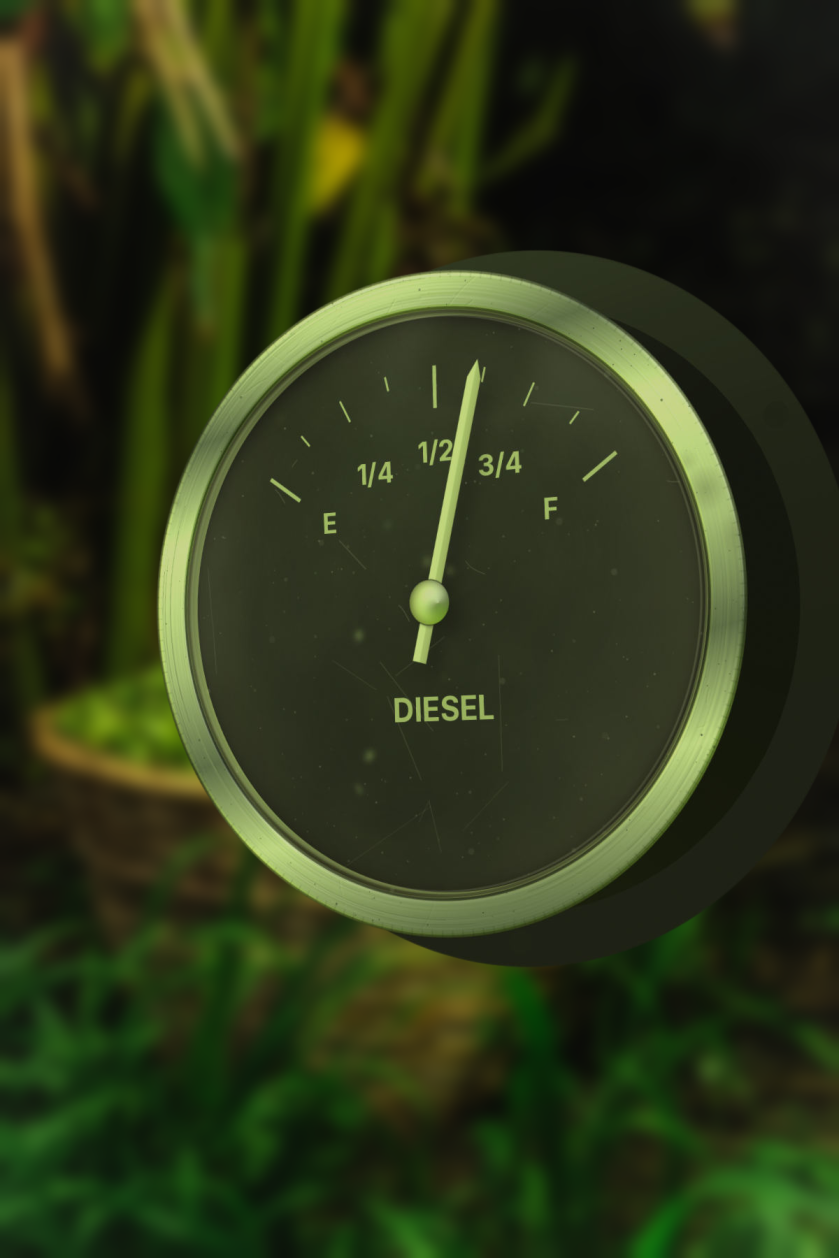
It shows value=0.625
